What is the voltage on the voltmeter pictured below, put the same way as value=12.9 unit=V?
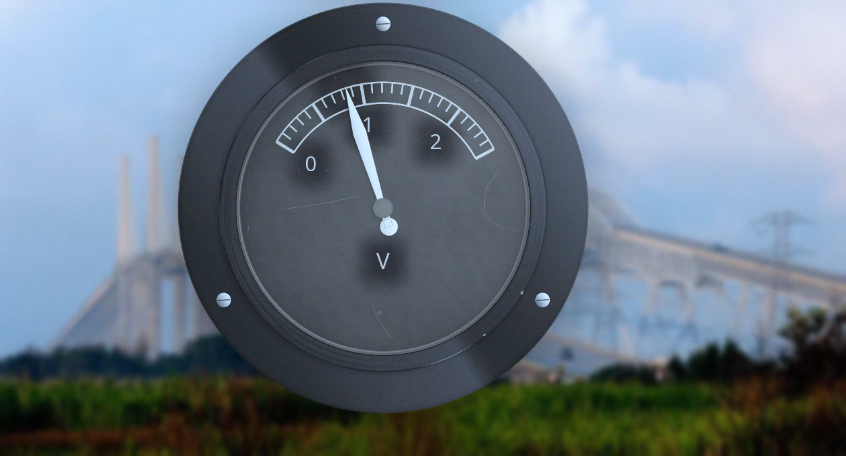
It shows value=0.85 unit=V
